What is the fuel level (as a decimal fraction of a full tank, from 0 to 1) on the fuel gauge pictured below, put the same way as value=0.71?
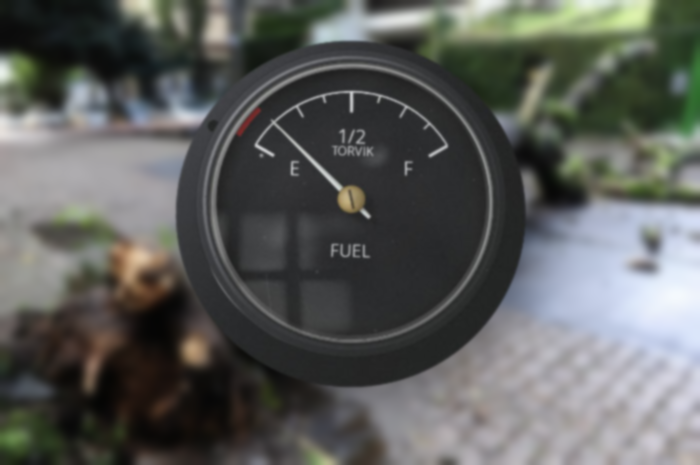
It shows value=0.125
